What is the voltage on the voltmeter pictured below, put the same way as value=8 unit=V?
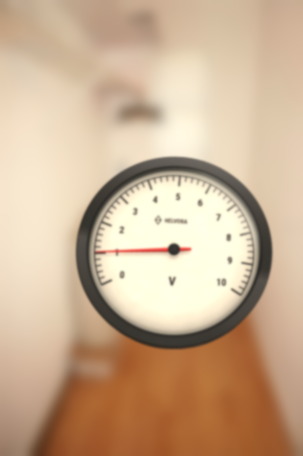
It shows value=1 unit=V
